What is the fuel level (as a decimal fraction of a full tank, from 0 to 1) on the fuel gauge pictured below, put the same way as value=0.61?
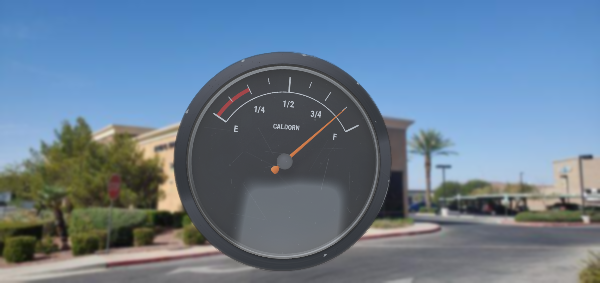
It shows value=0.875
